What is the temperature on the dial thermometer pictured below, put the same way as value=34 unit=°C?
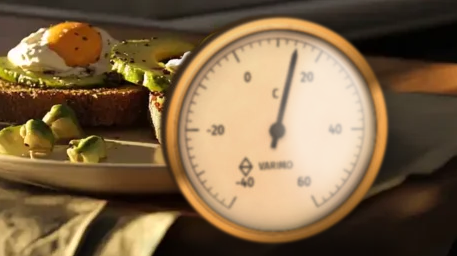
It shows value=14 unit=°C
